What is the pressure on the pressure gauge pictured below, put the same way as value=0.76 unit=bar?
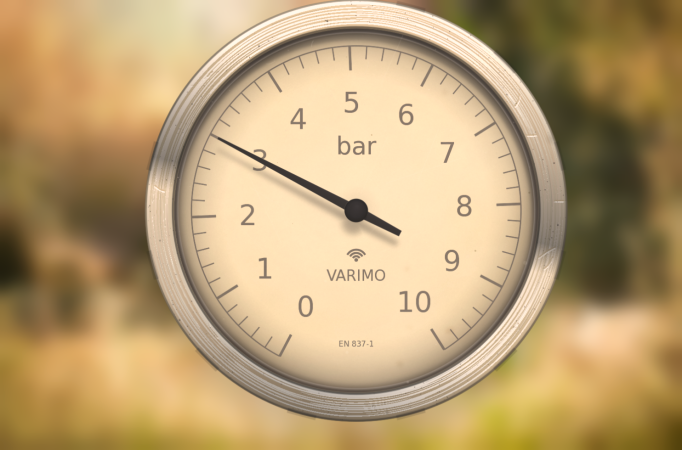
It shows value=3 unit=bar
